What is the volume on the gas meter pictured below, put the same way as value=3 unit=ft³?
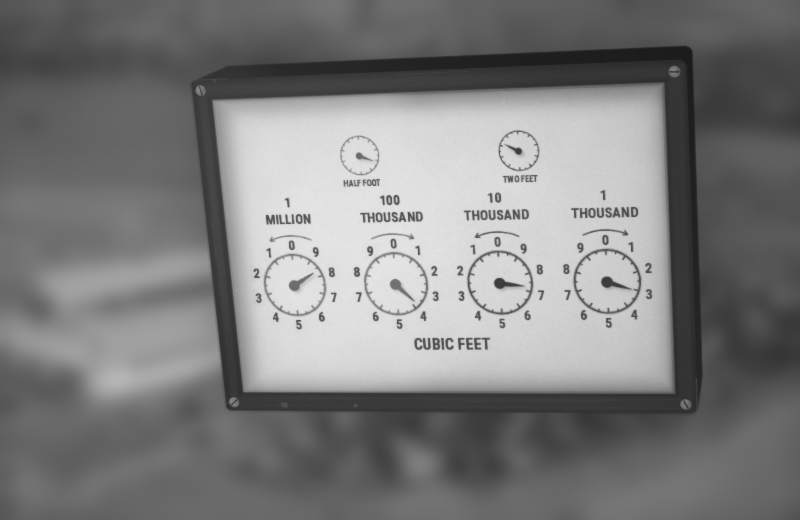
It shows value=837300 unit=ft³
